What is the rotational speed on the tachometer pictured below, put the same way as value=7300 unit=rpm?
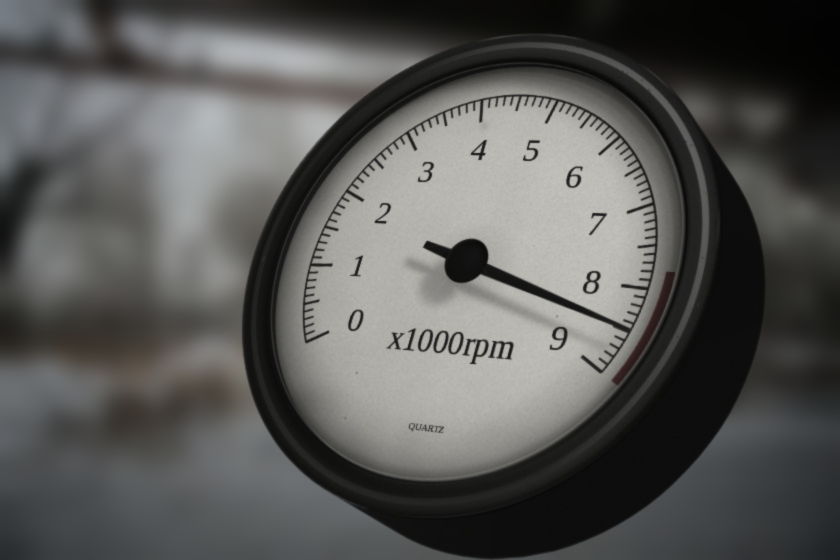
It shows value=8500 unit=rpm
